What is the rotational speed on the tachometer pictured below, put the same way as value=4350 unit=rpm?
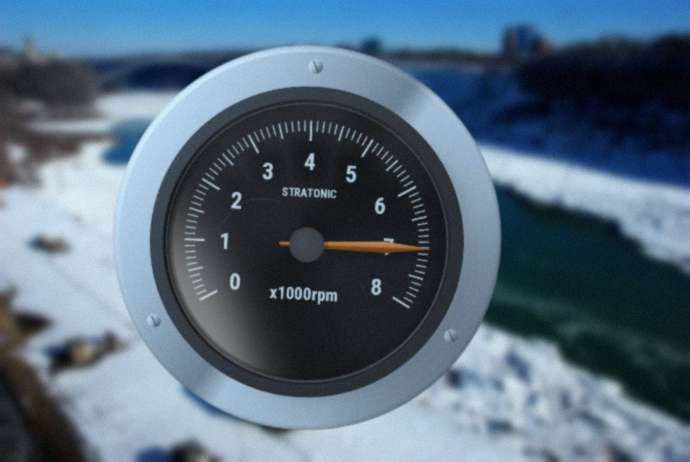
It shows value=7000 unit=rpm
